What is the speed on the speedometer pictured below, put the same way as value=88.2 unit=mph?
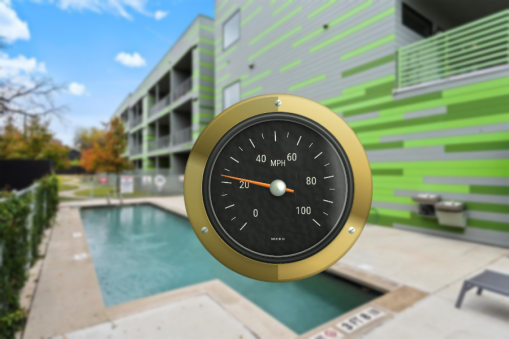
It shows value=22.5 unit=mph
